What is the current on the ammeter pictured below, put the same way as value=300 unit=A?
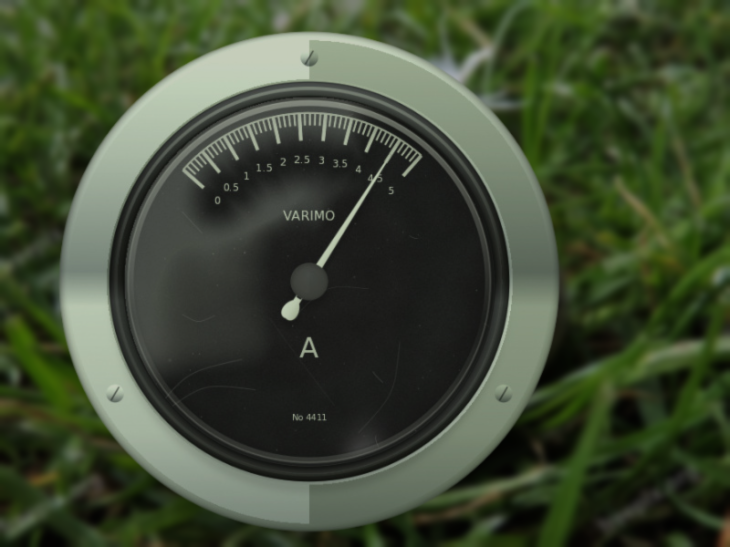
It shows value=4.5 unit=A
